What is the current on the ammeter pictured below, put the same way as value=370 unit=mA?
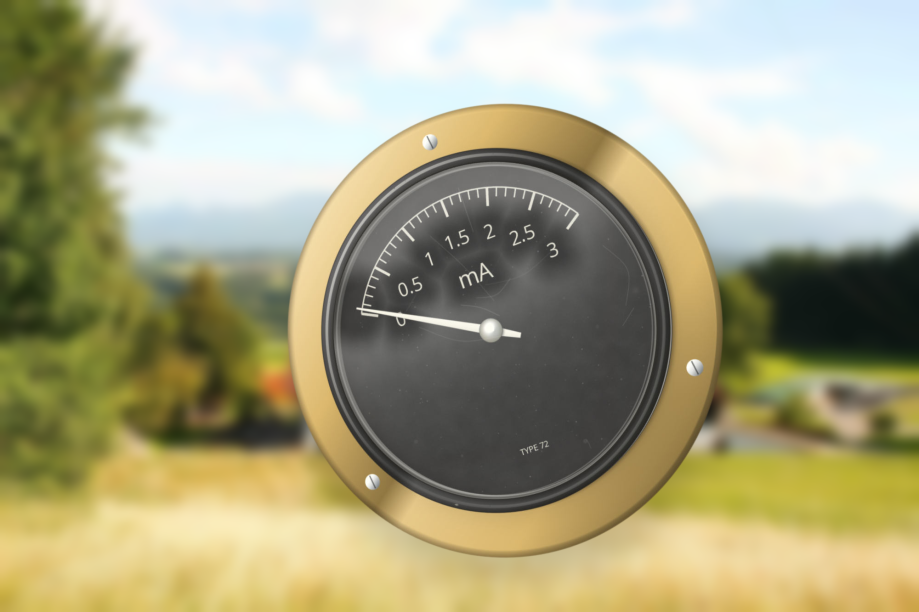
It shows value=0.05 unit=mA
